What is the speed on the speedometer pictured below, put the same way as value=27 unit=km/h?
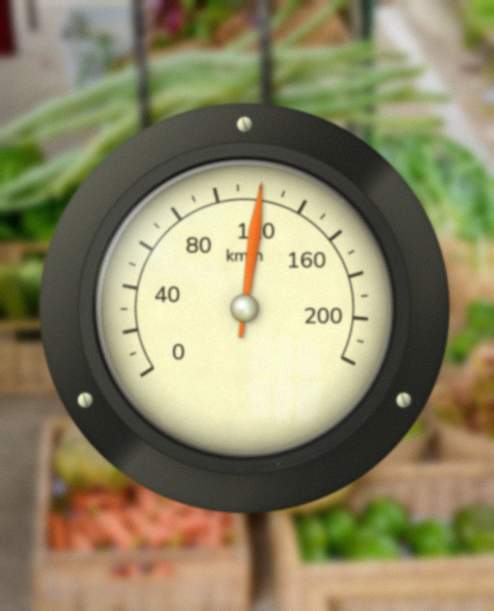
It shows value=120 unit=km/h
